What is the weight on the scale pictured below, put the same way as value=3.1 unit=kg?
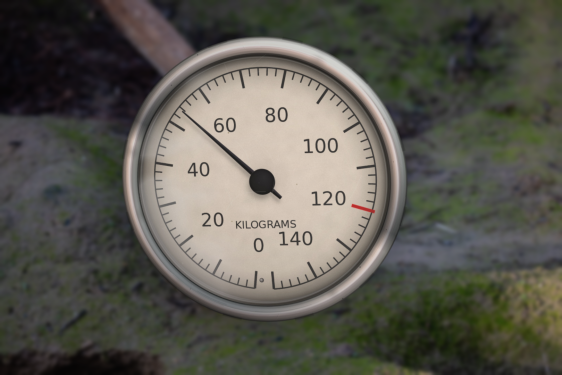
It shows value=54 unit=kg
